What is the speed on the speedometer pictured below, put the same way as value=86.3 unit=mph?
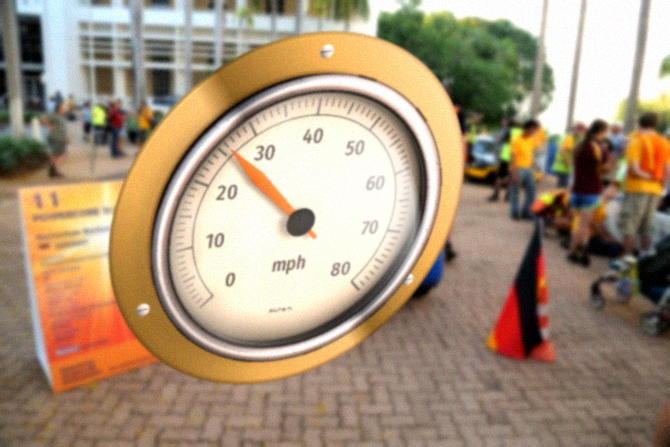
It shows value=26 unit=mph
